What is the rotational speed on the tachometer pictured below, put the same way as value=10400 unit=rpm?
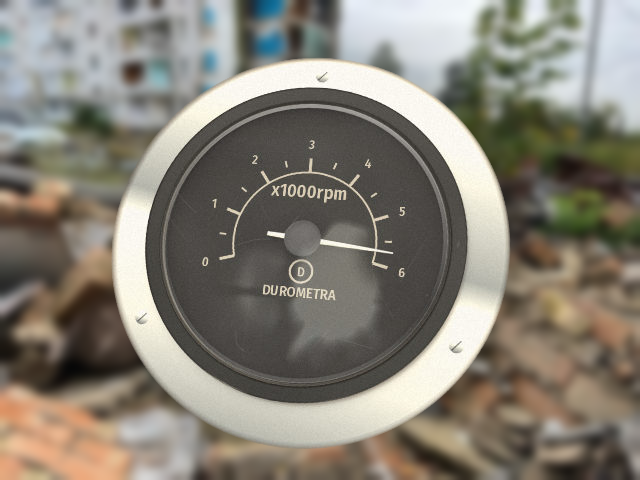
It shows value=5750 unit=rpm
